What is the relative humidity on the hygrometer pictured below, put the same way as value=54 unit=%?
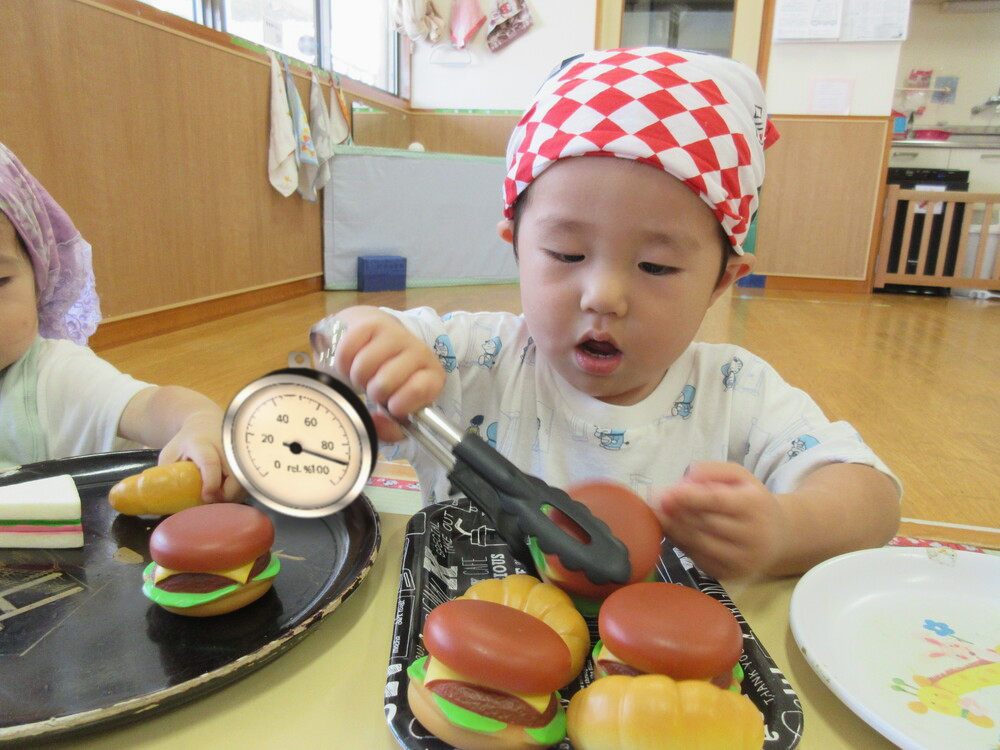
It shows value=88 unit=%
